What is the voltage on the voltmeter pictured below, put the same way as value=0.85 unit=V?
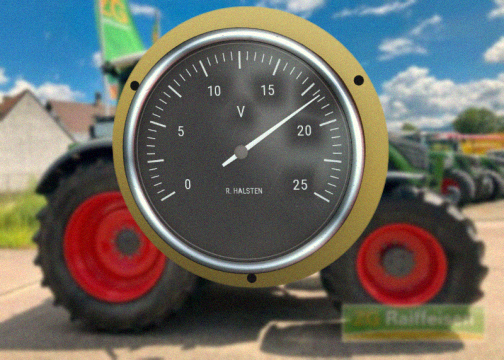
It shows value=18.25 unit=V
